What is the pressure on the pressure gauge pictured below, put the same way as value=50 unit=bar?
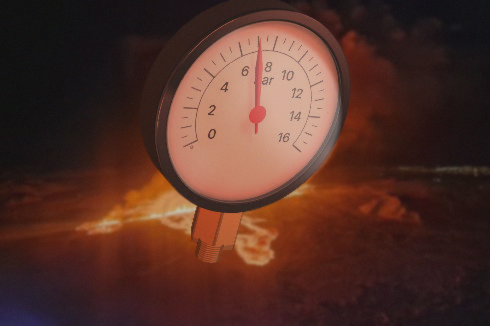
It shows value=7 unit=bar
